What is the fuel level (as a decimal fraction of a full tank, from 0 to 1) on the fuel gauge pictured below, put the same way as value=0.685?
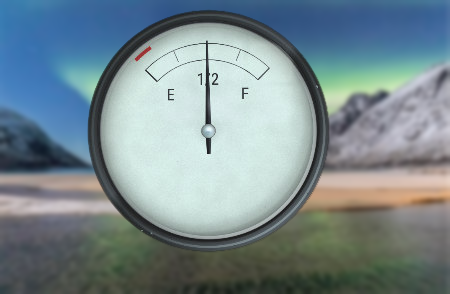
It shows value=0.5
